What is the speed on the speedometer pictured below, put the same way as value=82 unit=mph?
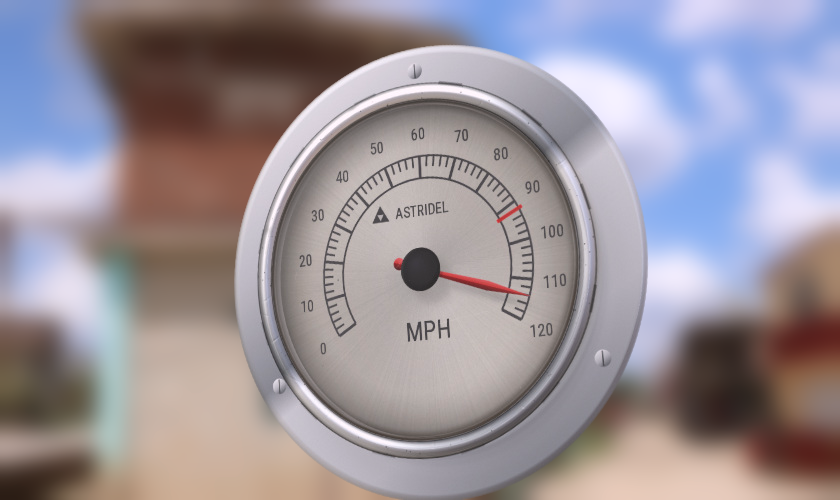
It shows value=114 unit=mph
